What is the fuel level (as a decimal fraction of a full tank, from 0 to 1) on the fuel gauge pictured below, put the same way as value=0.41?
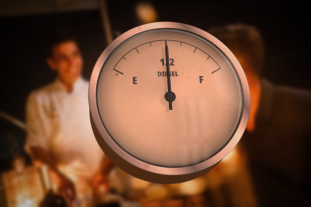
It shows value=0.5
